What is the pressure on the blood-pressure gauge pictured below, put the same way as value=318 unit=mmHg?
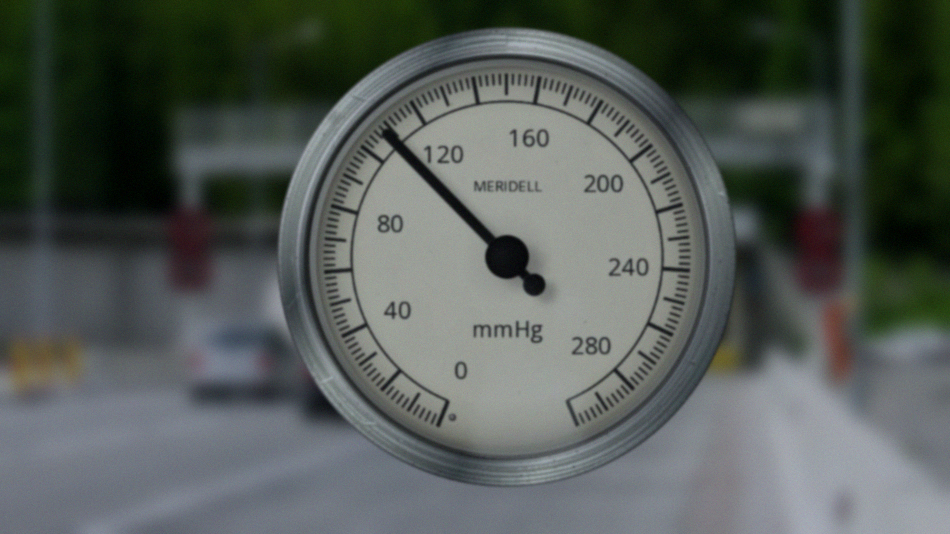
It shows value=108 unit=mmHg
